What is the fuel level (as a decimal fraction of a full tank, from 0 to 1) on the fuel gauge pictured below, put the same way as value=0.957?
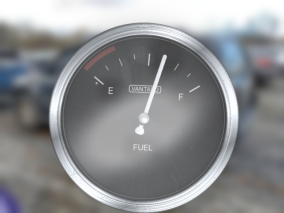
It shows value=0.625
